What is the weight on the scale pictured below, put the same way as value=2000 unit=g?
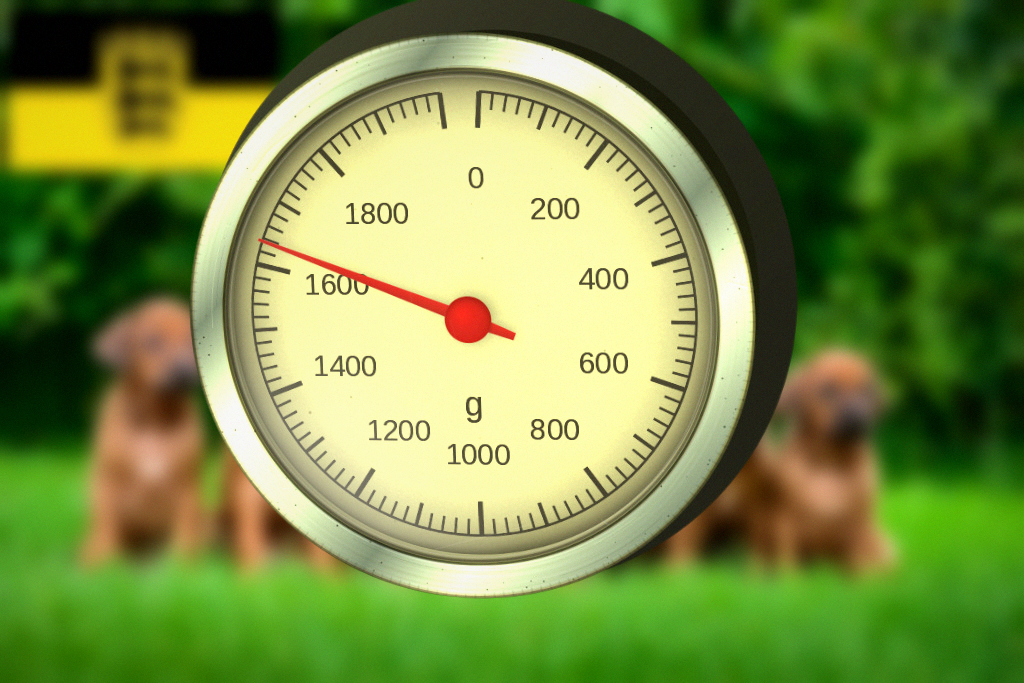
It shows value=1640 unit=g
